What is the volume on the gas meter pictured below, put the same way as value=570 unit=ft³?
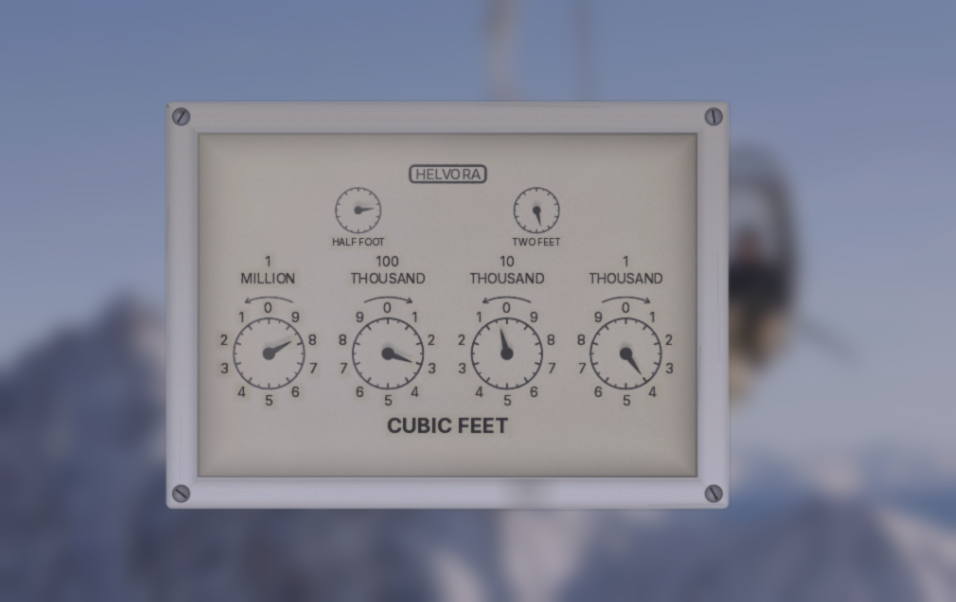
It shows value=830400 unit=ft³
